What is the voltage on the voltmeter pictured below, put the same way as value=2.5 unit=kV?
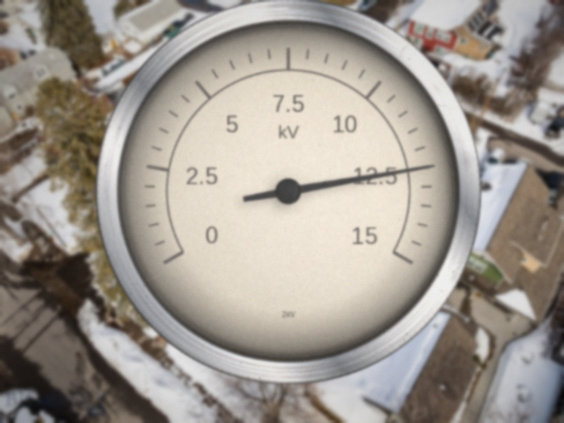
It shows value=12.5 unit=kV
